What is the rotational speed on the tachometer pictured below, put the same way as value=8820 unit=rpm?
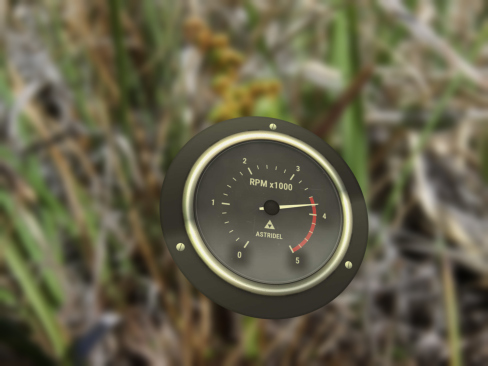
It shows value=3800 unit=rpm
